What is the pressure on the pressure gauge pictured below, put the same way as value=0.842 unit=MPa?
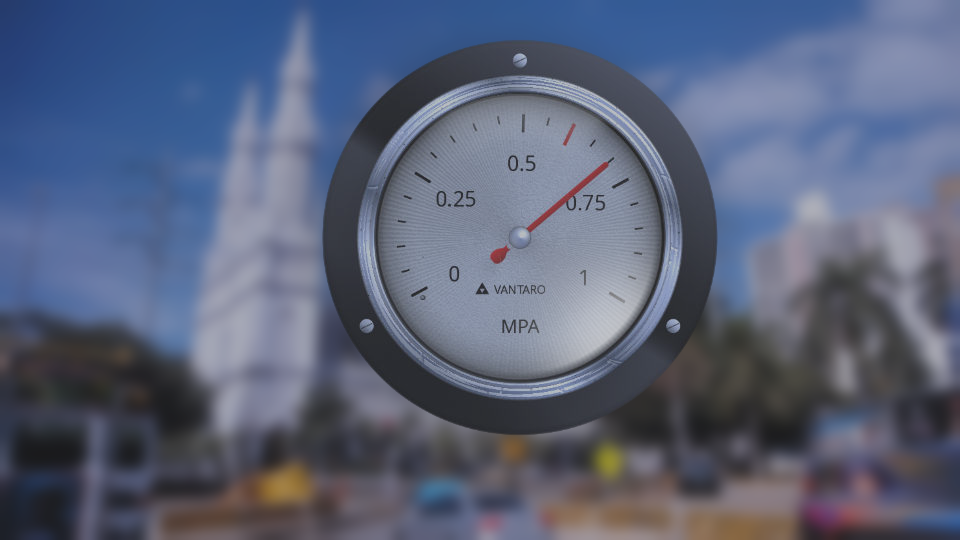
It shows value=0.7 unit=MPa
